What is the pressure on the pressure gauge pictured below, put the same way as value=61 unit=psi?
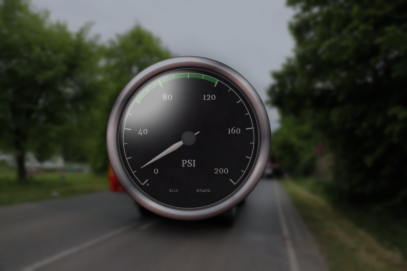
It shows value=10 unit=psi
